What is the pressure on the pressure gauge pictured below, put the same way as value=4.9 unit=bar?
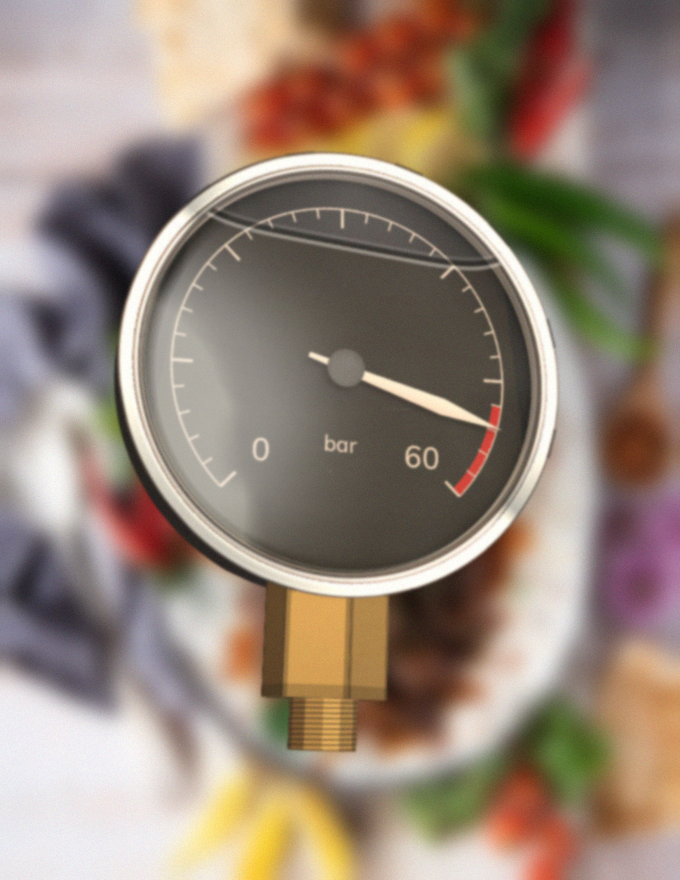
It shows value=54 unit=bar
